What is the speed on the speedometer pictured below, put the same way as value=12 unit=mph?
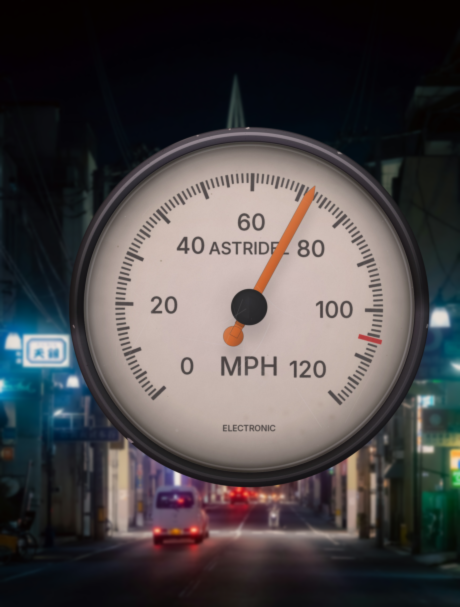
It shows value=72 unit=mph
